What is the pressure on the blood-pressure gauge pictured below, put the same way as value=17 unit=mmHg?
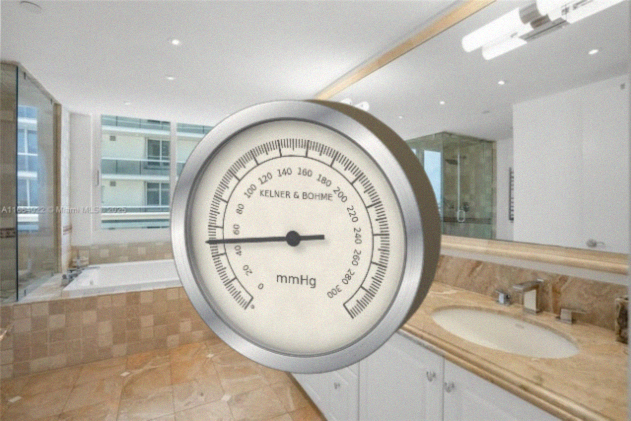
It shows value=50 unit=mmHg
